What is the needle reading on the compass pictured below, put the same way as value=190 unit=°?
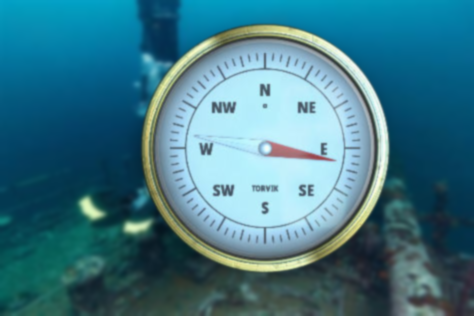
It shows value=100 unit=°
